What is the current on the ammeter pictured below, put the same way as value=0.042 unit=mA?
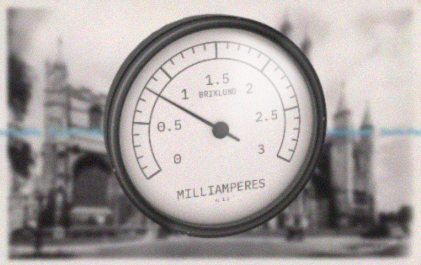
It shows value=0.8 unit=mA
